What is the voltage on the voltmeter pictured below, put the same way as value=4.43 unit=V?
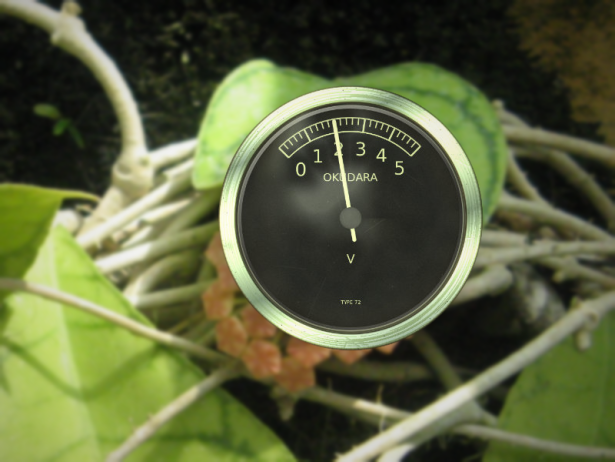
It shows value=2 unit=V
